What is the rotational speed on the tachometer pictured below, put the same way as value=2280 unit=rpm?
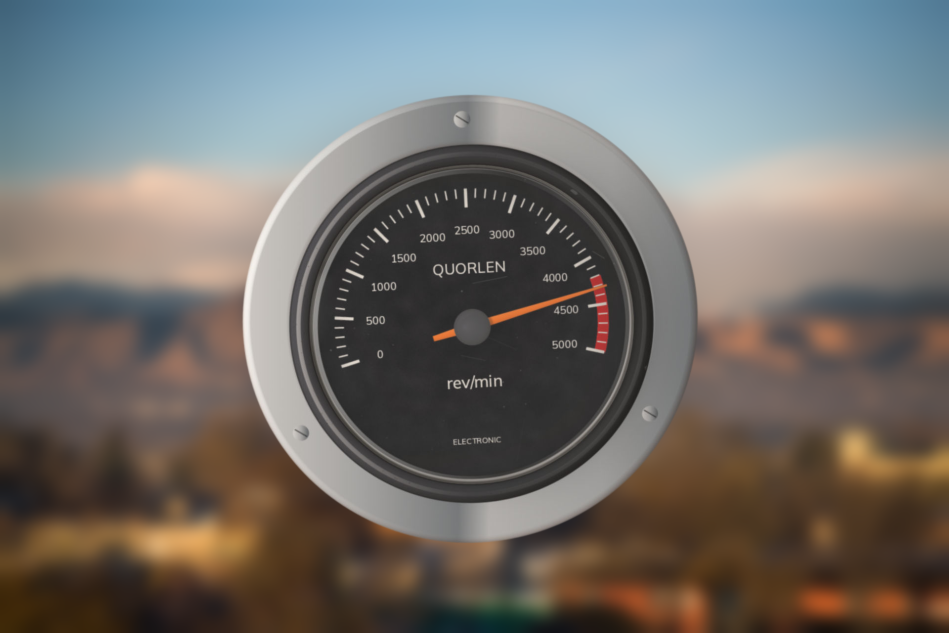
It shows value=4300 unit=rpm
